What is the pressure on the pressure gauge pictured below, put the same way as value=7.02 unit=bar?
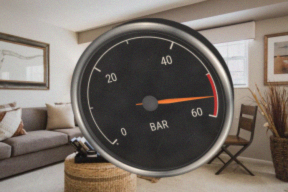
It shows value=55 unit=bar
